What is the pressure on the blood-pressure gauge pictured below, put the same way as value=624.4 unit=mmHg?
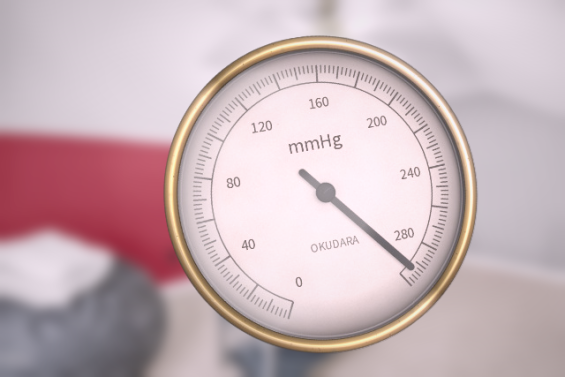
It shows value=294 unit=mmHg
